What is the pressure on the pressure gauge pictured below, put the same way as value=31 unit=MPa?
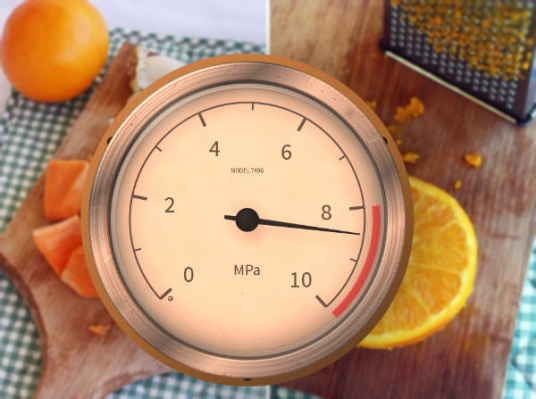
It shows value=8.5 unit=MPa
